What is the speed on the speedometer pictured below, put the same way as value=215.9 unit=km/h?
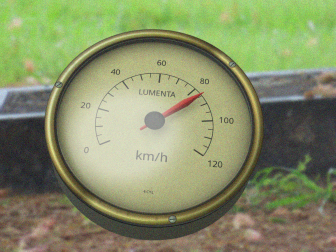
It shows value=85 unit=km/h
